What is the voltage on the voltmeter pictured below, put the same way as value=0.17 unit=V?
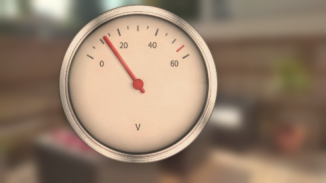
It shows value=12.5 unit=V
